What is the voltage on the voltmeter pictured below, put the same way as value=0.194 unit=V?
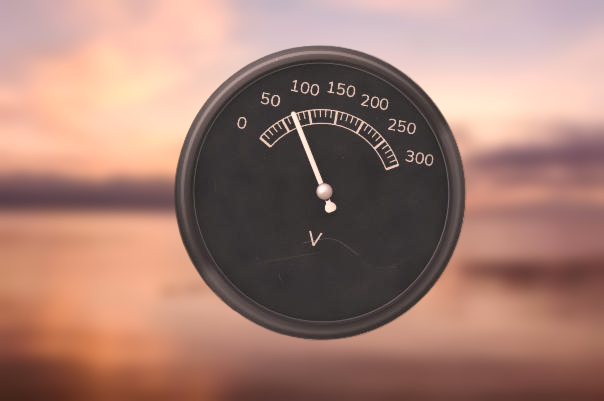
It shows value=70 unit=V
